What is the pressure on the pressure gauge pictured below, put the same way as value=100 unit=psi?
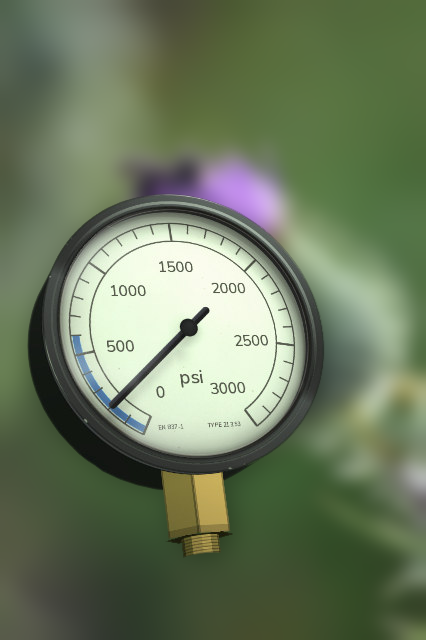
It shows value=200 unit=psi
